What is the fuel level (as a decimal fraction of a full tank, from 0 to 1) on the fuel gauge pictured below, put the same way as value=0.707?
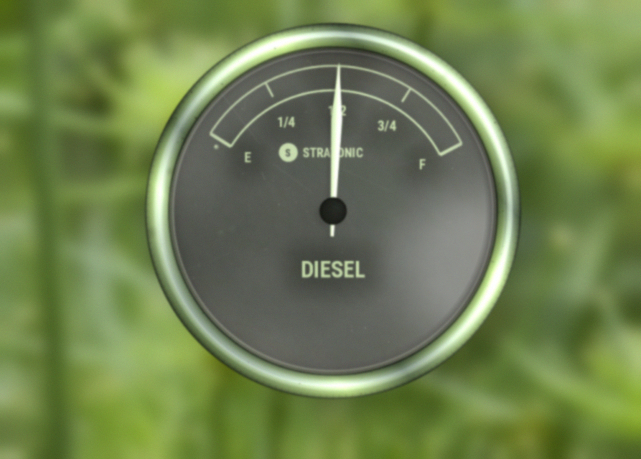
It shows value=0.5
